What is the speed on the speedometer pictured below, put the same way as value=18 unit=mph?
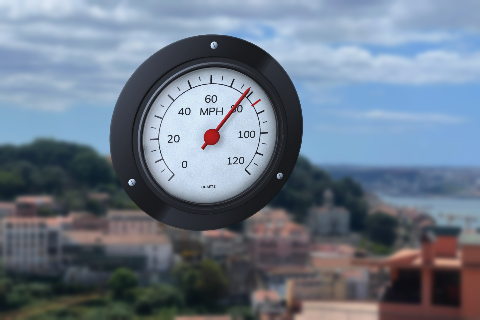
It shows value=77.5 unit=mph
